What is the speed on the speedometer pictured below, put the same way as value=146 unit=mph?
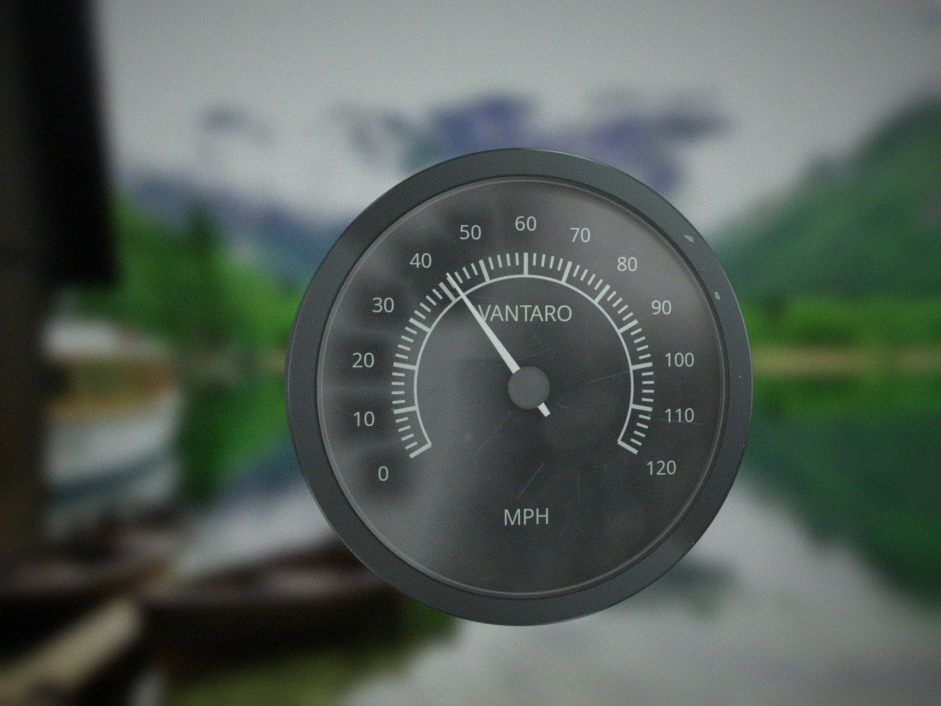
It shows value=42 unit=mph
